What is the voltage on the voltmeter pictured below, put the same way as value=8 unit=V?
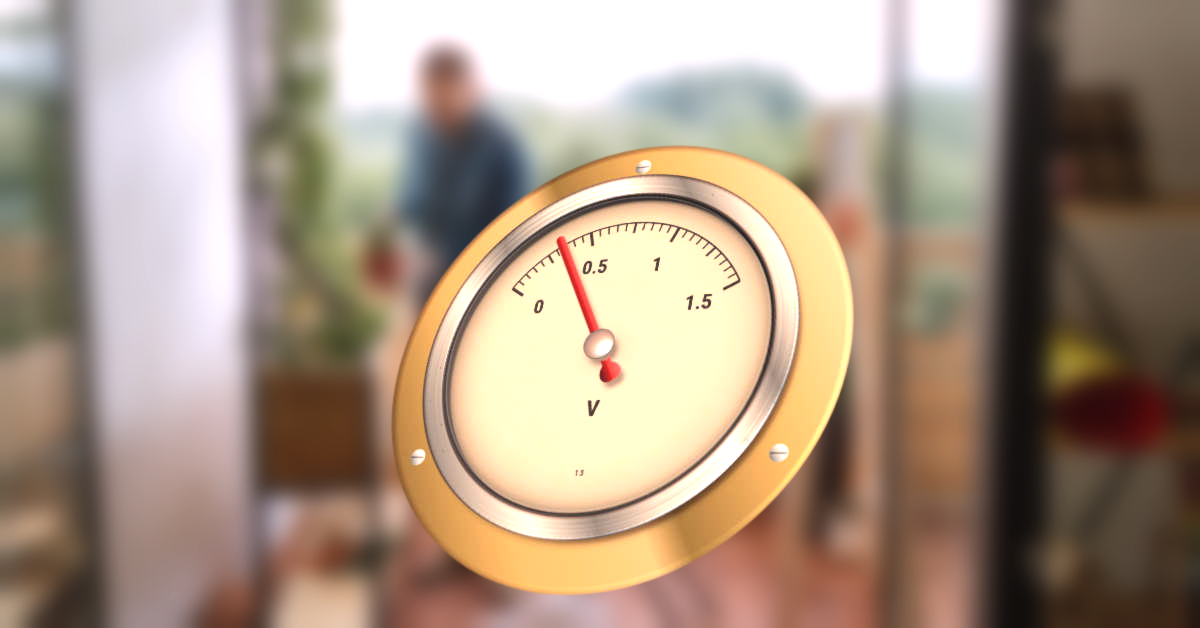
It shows value=0.35 unit=V
